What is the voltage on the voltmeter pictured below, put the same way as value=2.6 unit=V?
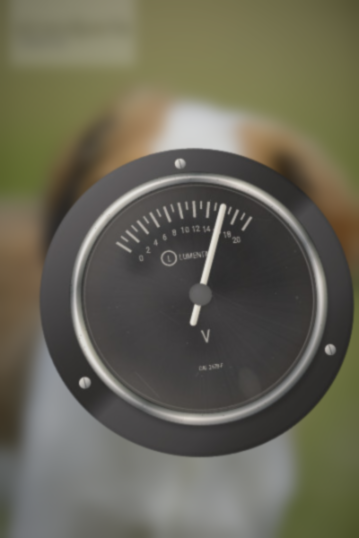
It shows value=16 unit=V
